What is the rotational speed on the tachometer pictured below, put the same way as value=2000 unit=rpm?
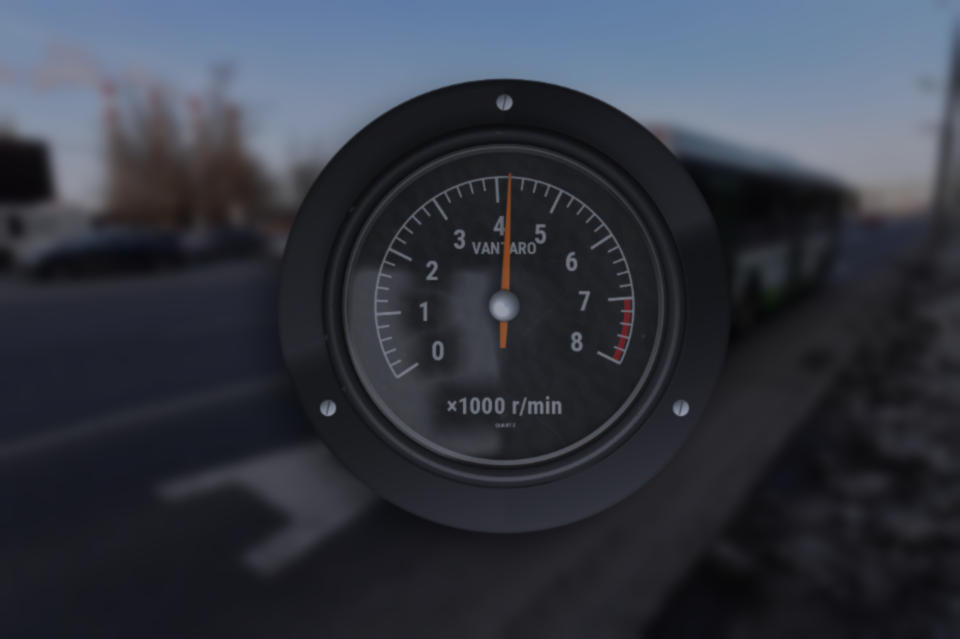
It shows value=4200 unit=rpm
